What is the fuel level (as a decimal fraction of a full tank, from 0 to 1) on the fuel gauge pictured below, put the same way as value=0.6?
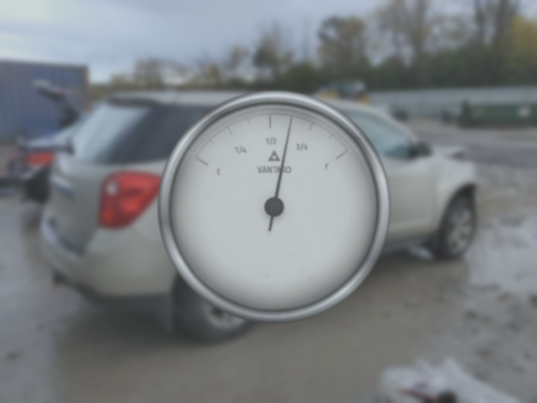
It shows value=0.625
